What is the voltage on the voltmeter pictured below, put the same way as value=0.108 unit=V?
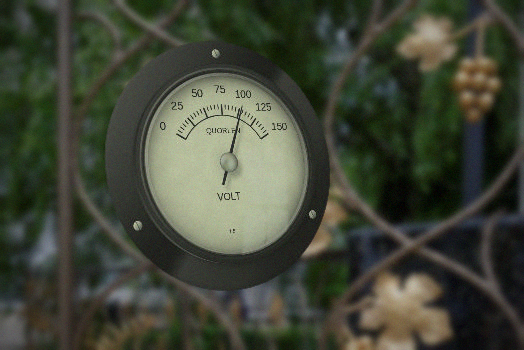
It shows value=100 unit=V
